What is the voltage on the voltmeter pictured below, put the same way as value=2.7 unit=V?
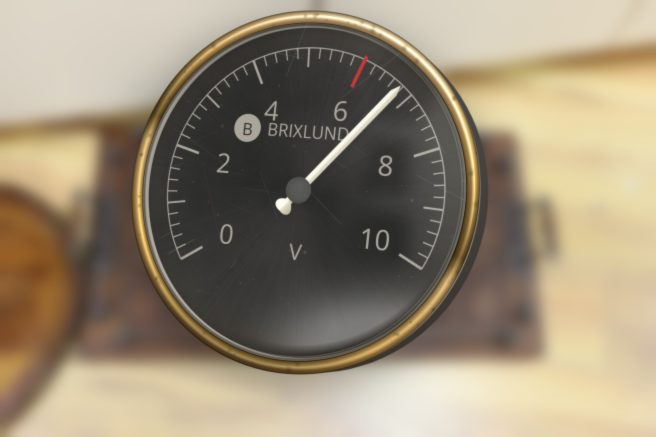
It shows value=6.8 unit=V
